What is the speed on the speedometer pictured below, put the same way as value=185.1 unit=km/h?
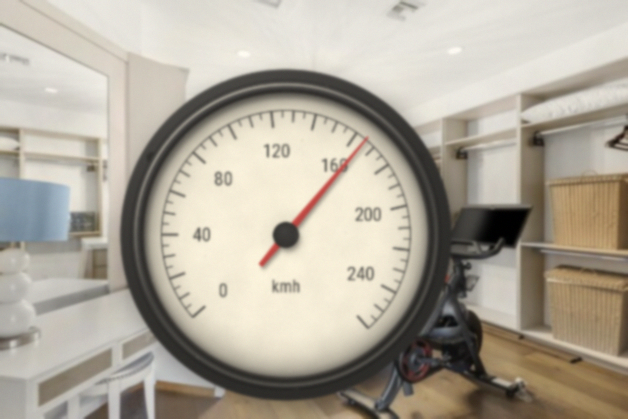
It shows value=165 unit=km/h
